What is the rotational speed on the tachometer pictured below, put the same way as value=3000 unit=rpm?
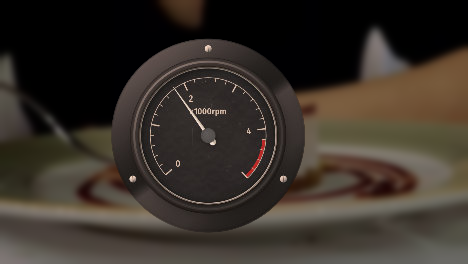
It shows value=1800 unit=rpm
